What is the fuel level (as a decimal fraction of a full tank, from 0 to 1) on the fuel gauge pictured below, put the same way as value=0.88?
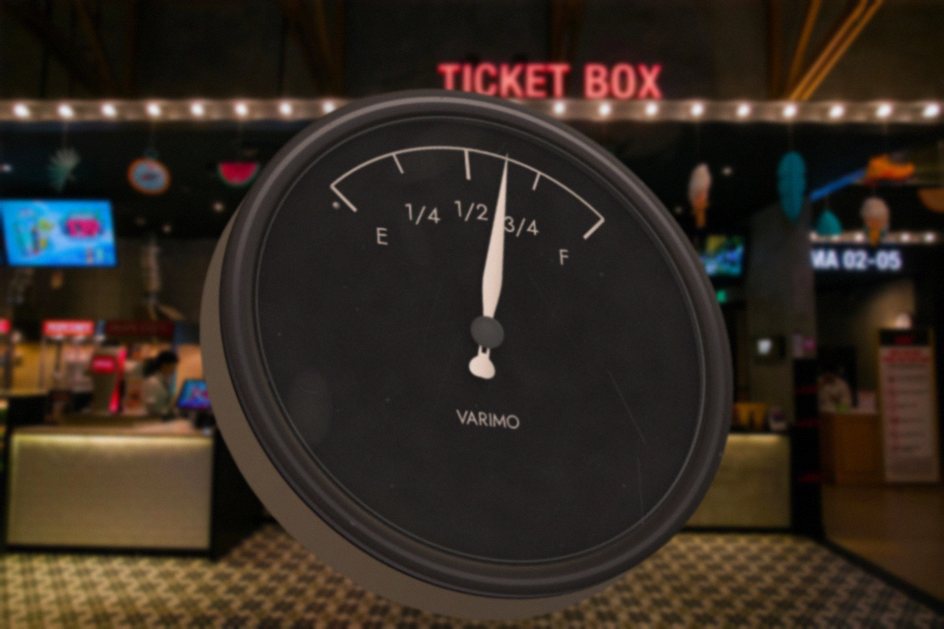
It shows value=0.625
